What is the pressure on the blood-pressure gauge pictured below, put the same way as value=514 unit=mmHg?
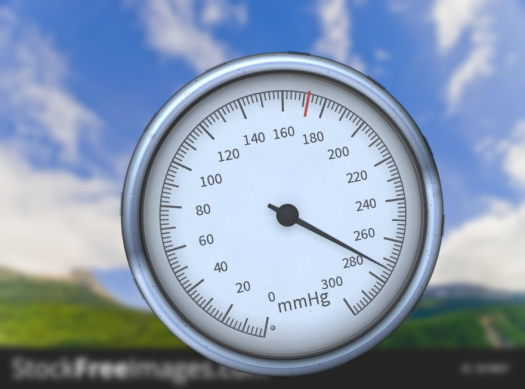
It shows value=274 unit=mmHg
